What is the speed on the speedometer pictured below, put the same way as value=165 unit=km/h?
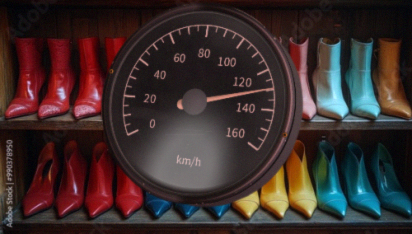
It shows value=130 unit=km/h
